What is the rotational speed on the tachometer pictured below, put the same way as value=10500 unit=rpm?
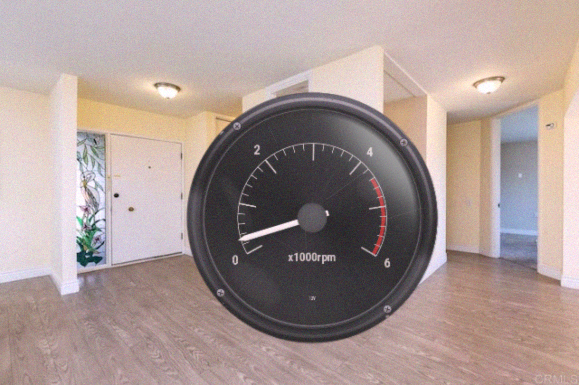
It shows value=300 unit=rpm
